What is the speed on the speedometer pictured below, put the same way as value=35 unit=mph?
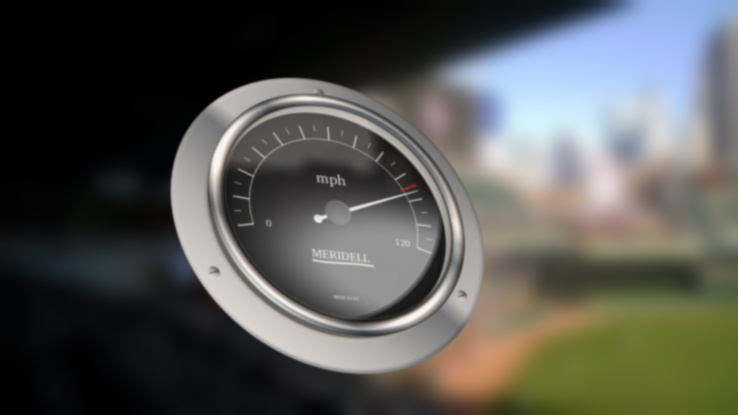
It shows value=97.5 unit=mph
